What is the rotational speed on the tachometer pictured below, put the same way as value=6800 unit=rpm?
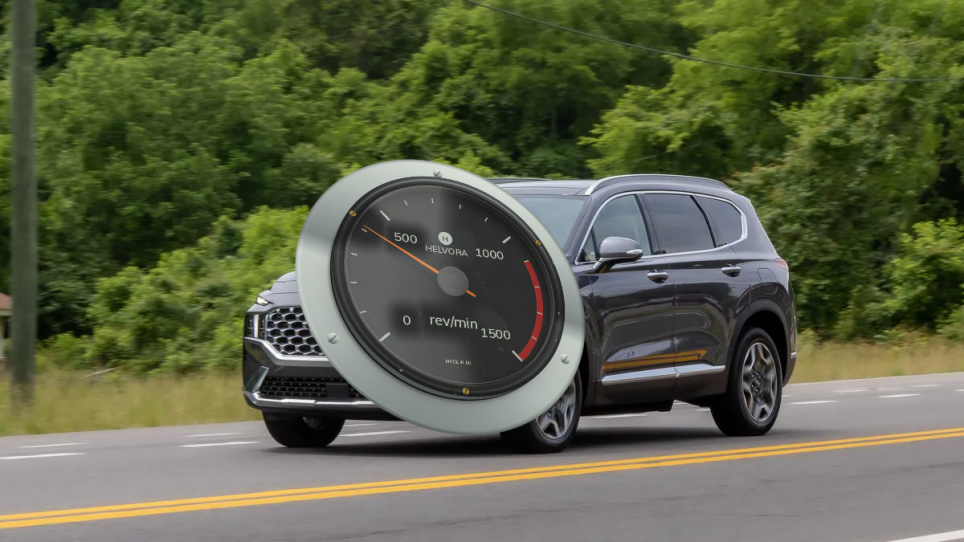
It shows value=400 unit=rpm
